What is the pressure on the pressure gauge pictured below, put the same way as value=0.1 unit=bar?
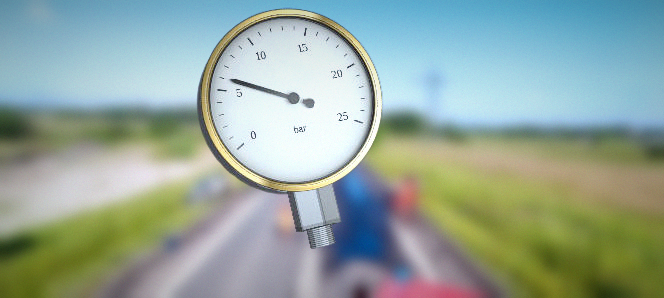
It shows value=6 unit=bar
